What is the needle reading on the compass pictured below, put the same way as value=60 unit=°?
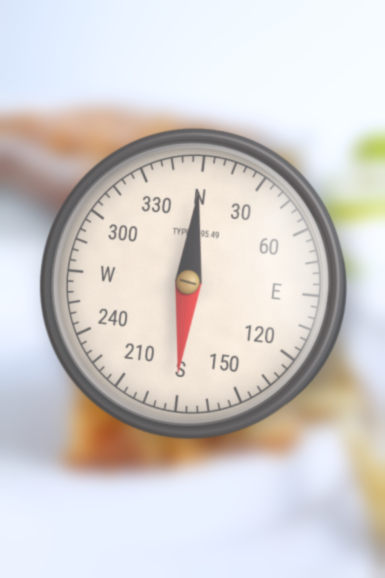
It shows value=180 unit=°
